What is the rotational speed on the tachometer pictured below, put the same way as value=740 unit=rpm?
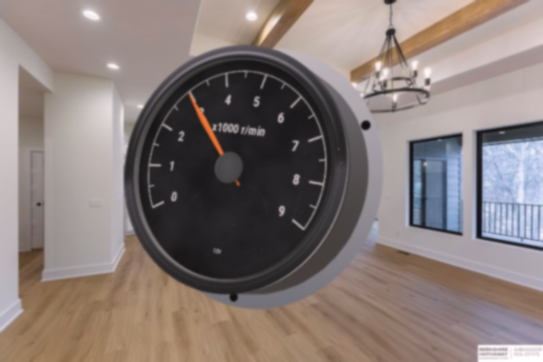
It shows value=3000 unit=rpm
